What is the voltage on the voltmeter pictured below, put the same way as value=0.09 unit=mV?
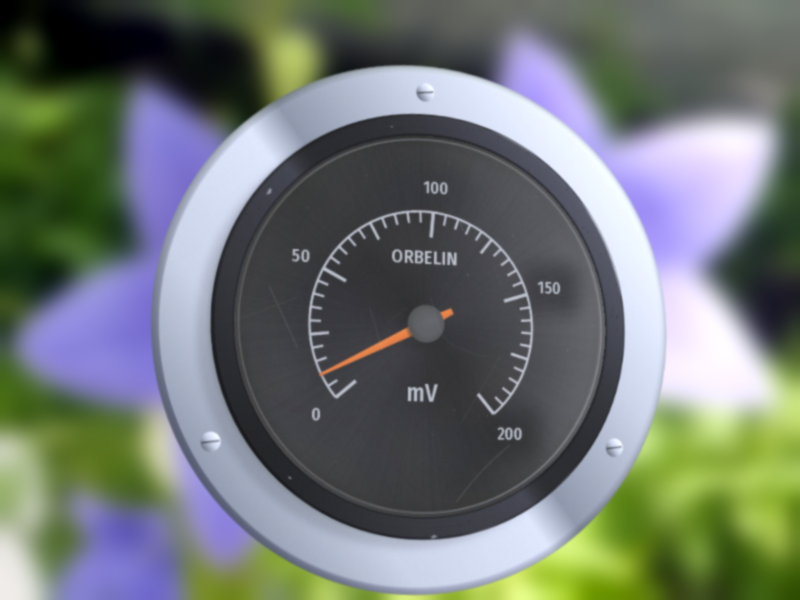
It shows value=10 unit=mV
